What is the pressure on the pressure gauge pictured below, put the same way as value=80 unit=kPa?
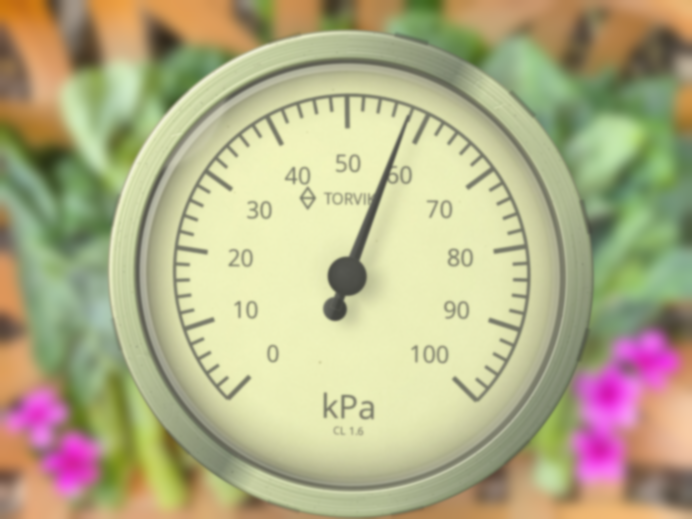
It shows value=58 unit=kPa
